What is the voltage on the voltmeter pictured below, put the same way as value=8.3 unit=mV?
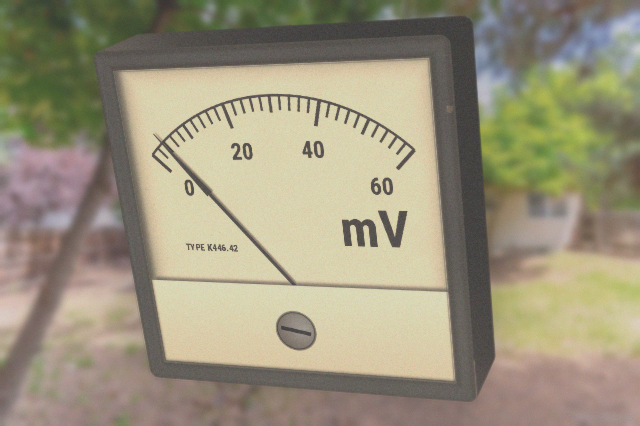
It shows value=4 unit=mV
